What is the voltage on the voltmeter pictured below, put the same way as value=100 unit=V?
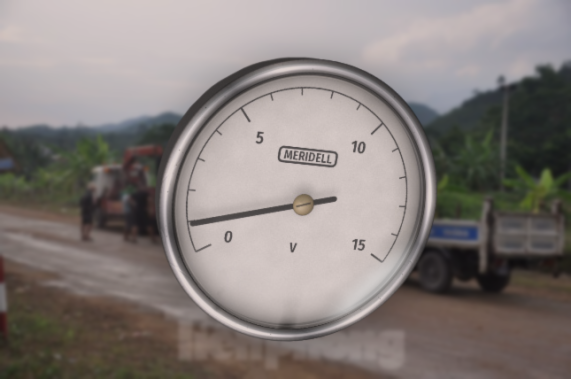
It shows value=1 unit=V
